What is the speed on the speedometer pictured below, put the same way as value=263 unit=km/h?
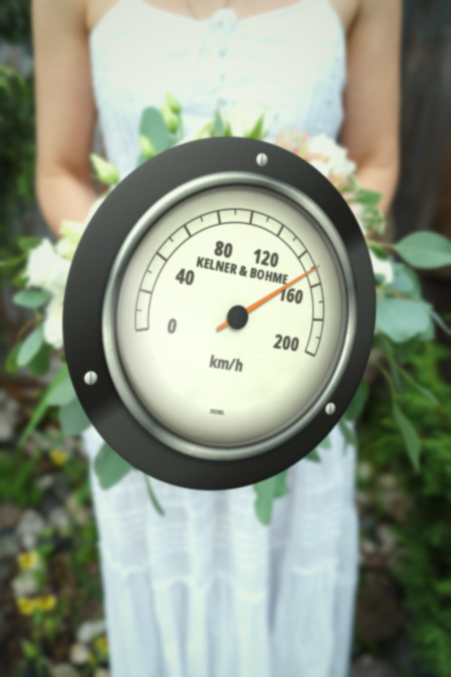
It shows value=150 unit=km/h
